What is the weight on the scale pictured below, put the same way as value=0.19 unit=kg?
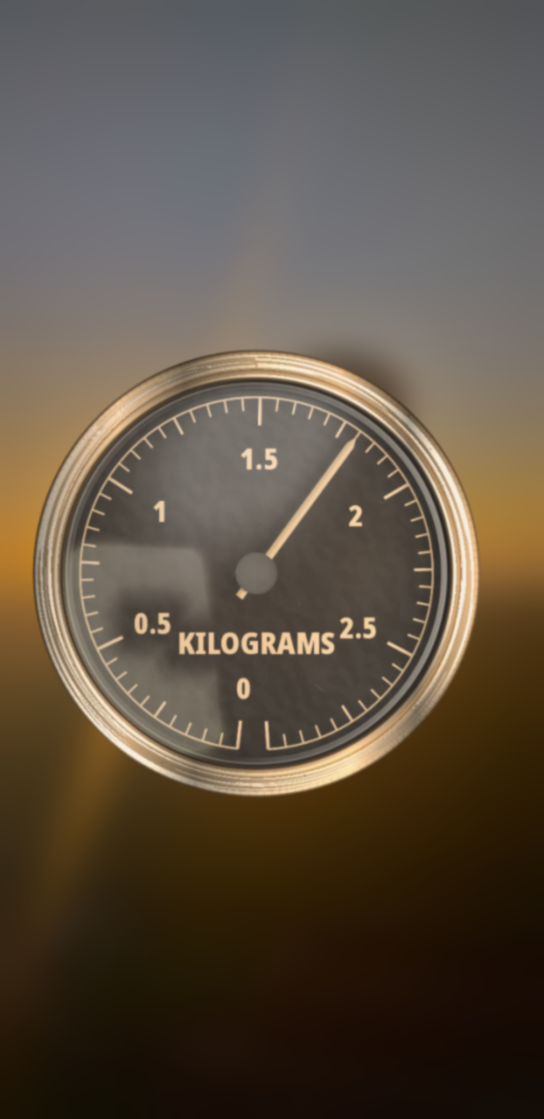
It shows value=1.8 unit=kg
